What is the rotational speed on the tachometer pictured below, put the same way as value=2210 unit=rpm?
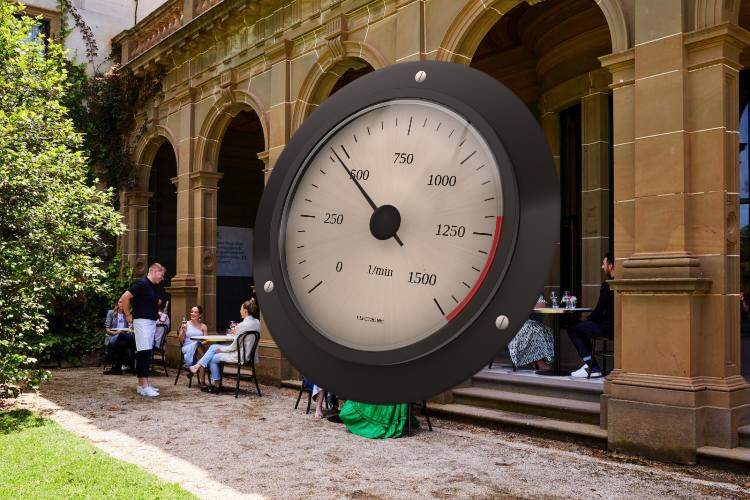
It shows value=475 unit=rpm
